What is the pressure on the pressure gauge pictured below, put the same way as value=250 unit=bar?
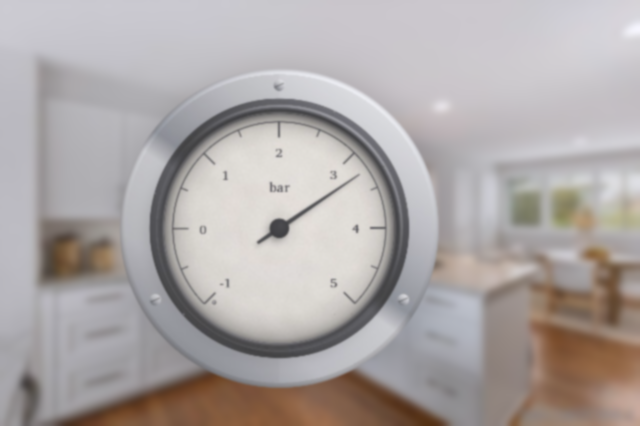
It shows value=3.25 unit=bar
